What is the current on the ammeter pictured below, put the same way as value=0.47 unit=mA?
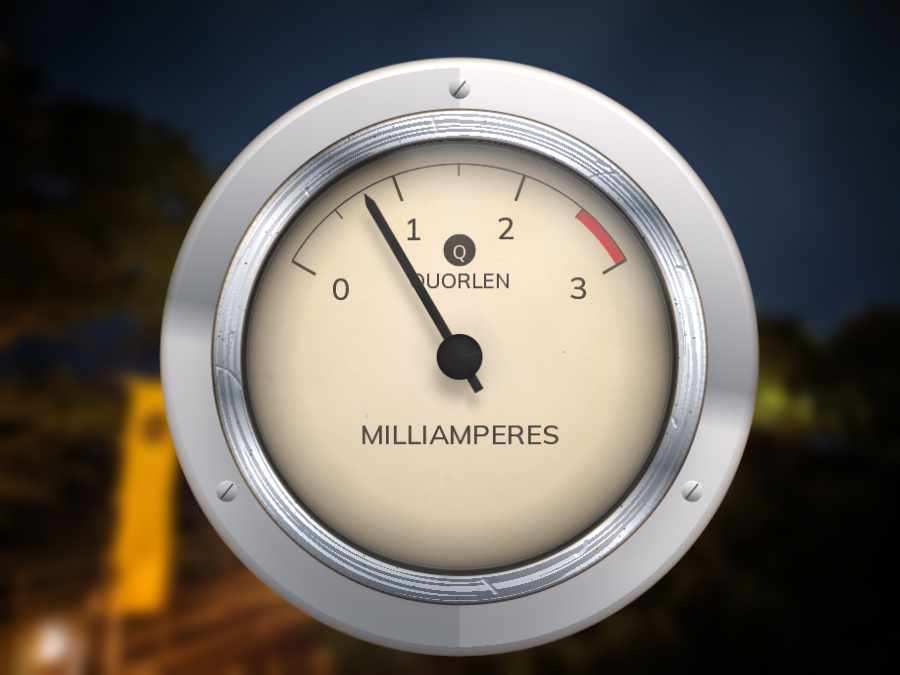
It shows value=0.75 unit=mA
